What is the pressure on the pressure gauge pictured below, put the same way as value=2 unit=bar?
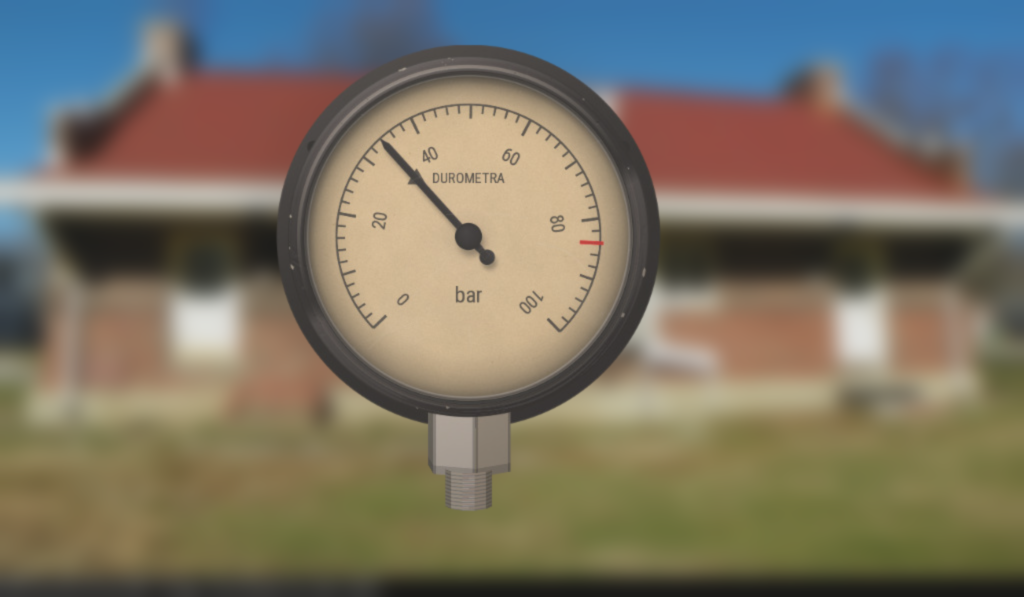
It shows value=34 unit=bar
